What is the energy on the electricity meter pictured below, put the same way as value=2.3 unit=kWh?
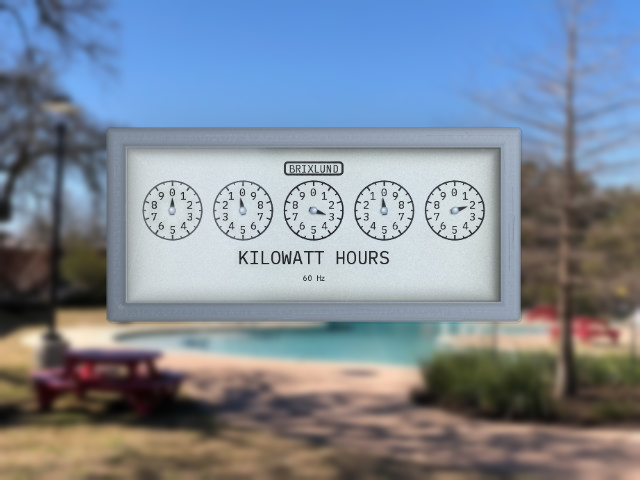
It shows value=302 unit=kWh
